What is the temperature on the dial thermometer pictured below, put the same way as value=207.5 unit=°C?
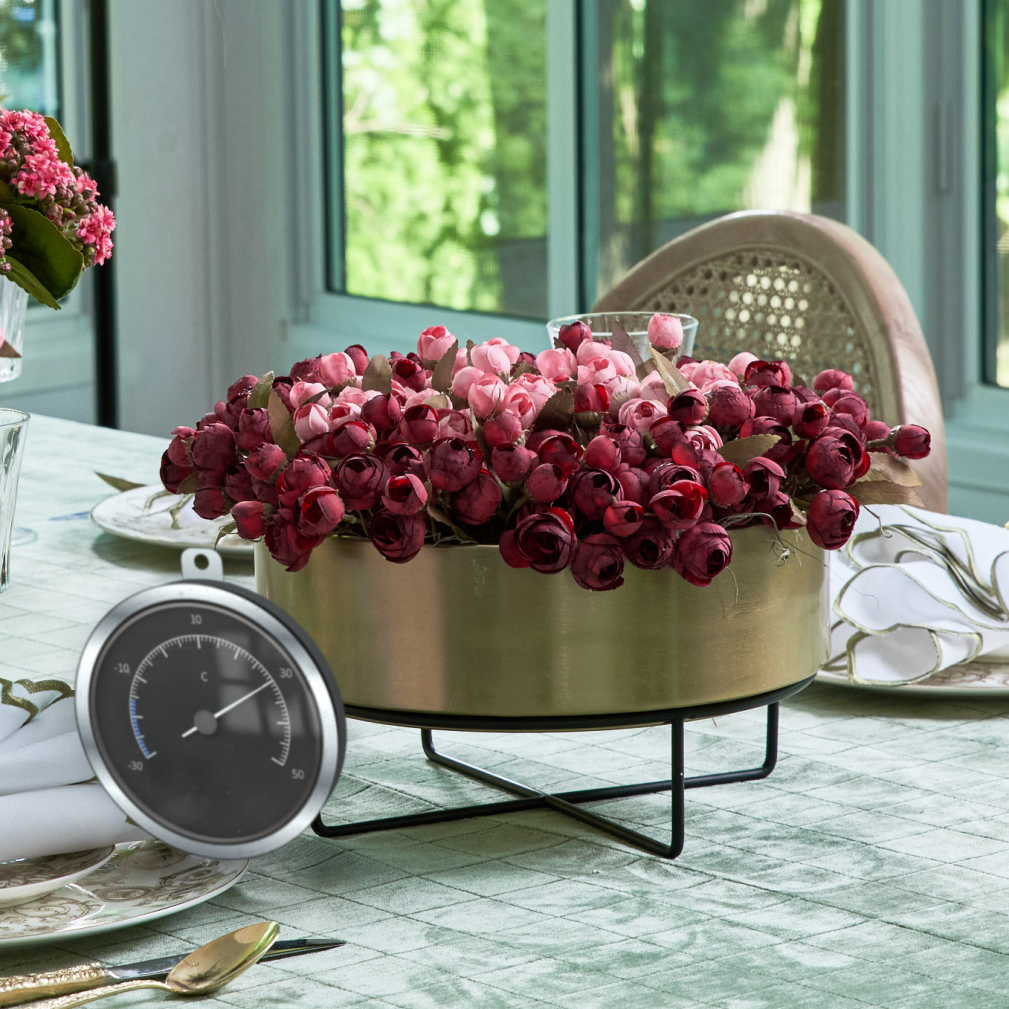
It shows value=30 unit=°C
